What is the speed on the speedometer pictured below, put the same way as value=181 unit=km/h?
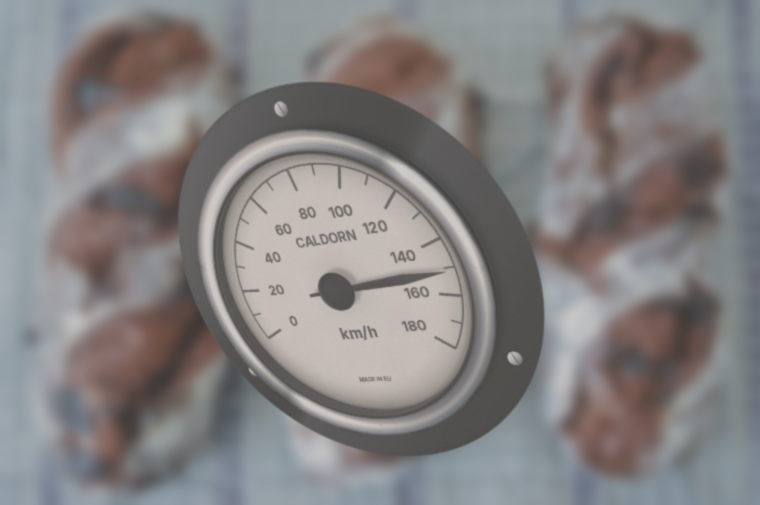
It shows value=150 unit=km/h
